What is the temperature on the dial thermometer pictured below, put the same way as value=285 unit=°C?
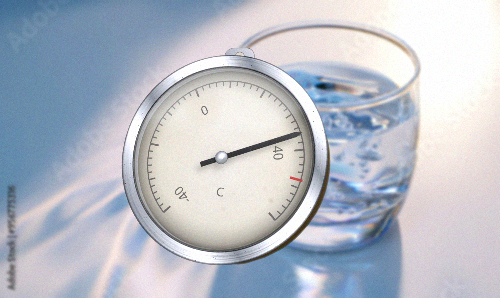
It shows value=36 unit=°C
